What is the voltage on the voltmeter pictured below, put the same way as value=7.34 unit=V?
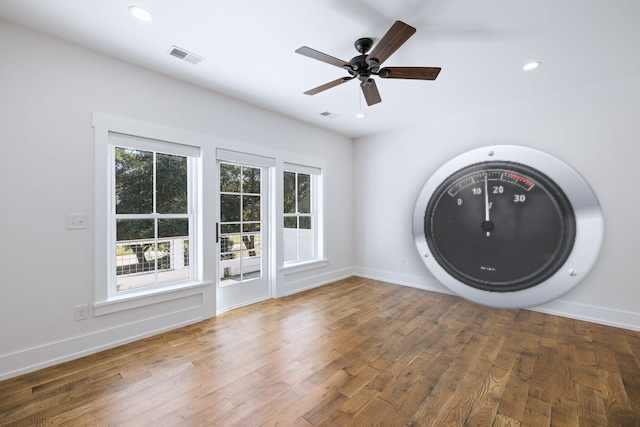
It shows value=15 unit=V
